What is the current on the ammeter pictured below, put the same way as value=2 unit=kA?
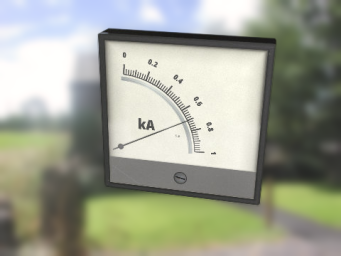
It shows value=0.7 unit=kA
